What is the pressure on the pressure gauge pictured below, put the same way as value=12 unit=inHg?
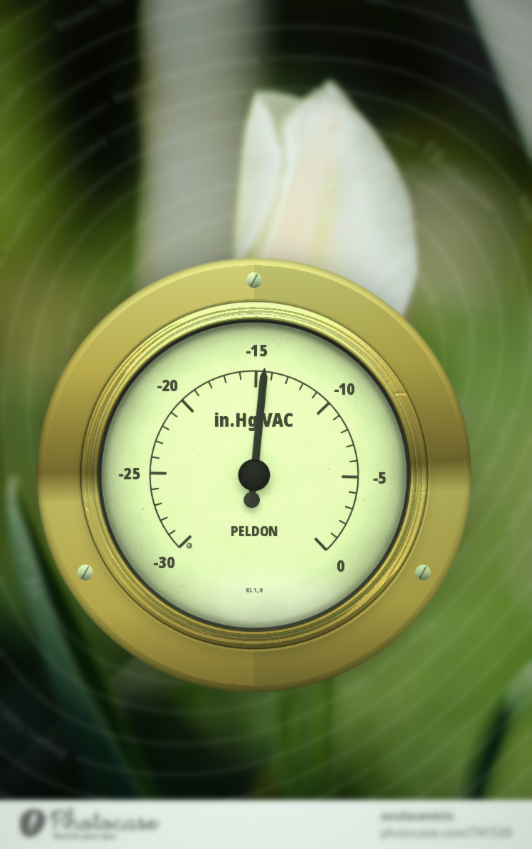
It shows value=-14.5 unit=inHg
